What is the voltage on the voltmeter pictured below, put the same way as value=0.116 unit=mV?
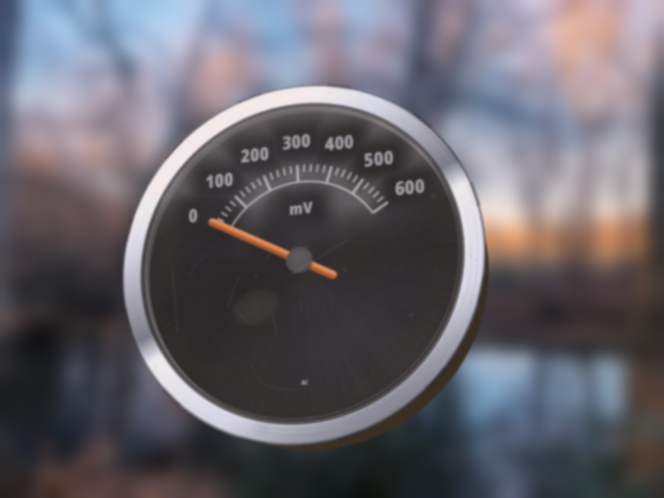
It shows value=0 unit=mV
